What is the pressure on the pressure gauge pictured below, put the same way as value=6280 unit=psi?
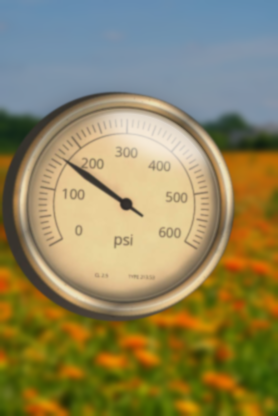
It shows value=160 unit=psi
